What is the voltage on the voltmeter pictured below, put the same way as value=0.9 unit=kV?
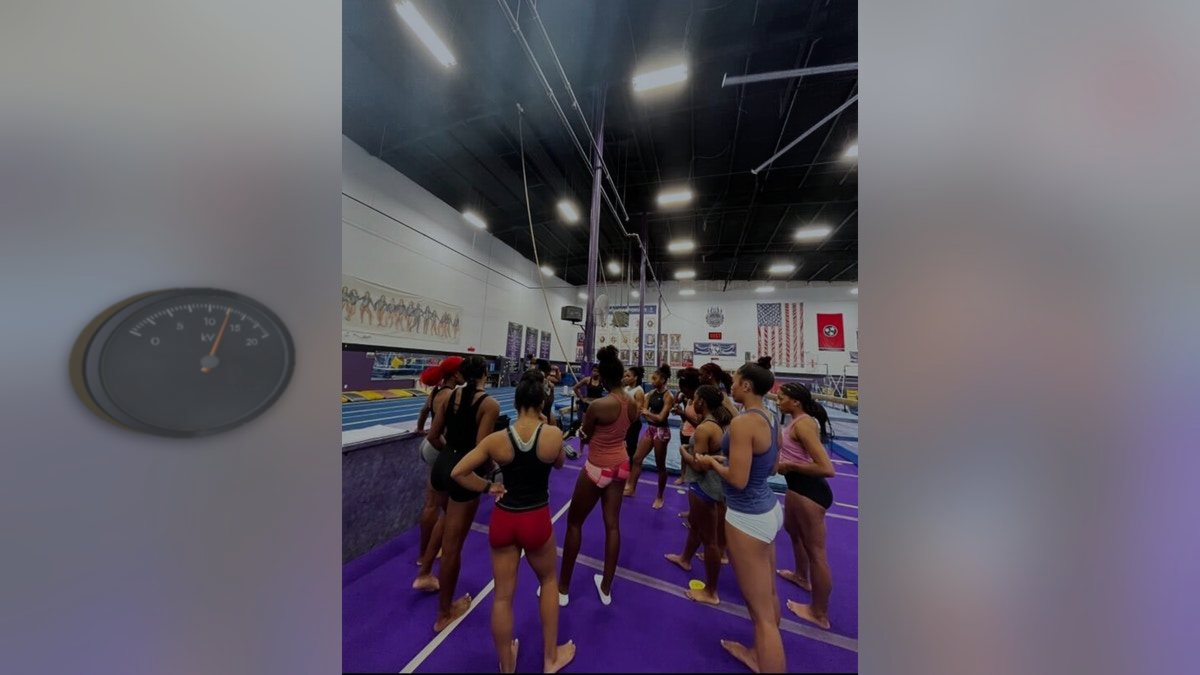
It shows value=12.5 unit=kV
